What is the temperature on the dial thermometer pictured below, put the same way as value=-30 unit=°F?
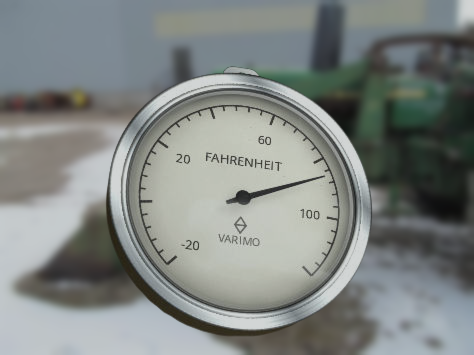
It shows value=86 unit=°F
